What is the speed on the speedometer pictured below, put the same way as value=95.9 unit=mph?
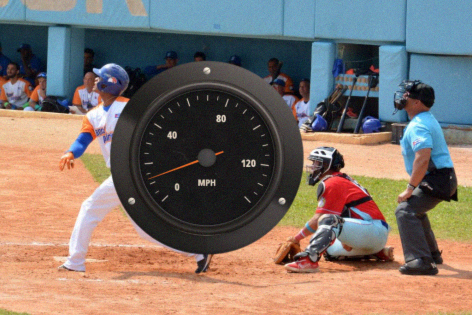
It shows value=12.5 unit=mph
